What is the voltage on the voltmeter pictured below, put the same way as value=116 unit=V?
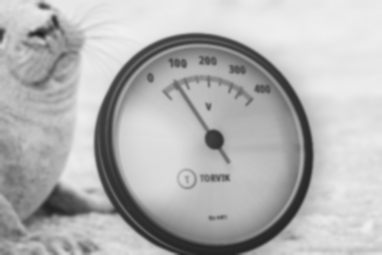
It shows value=50 unit=V
